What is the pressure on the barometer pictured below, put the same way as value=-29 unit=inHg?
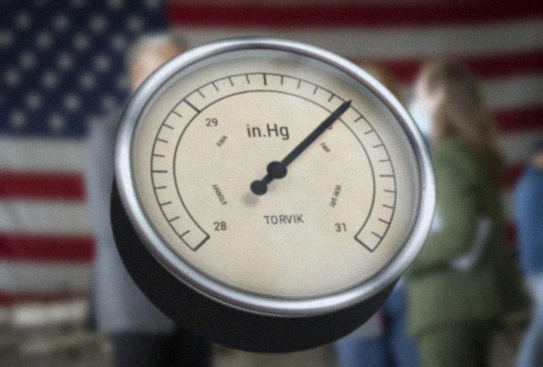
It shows value=30 unit=inHg
